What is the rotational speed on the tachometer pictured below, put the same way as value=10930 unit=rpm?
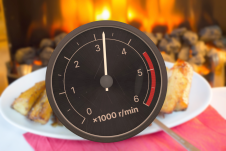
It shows value=3250 unit=rpm
